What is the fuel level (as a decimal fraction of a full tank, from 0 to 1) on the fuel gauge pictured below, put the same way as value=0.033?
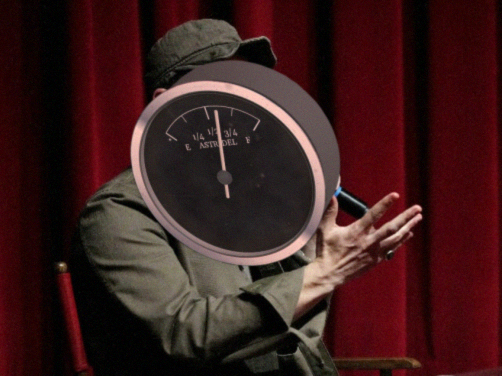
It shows value=0.625
